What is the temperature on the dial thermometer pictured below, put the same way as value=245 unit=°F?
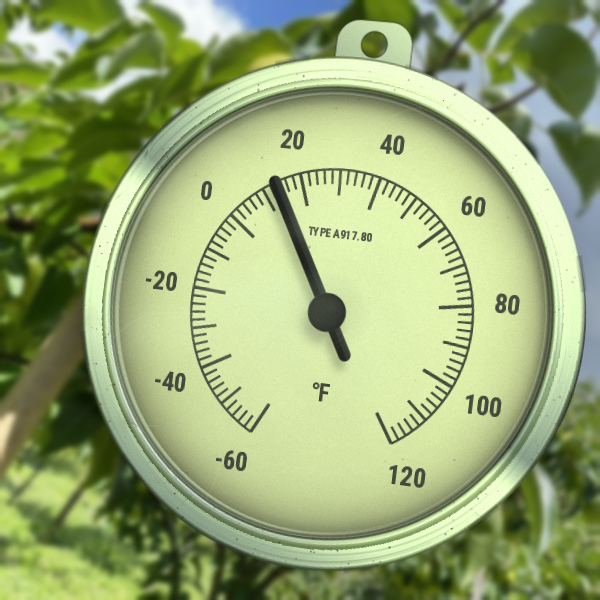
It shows value=14 unit=°F
